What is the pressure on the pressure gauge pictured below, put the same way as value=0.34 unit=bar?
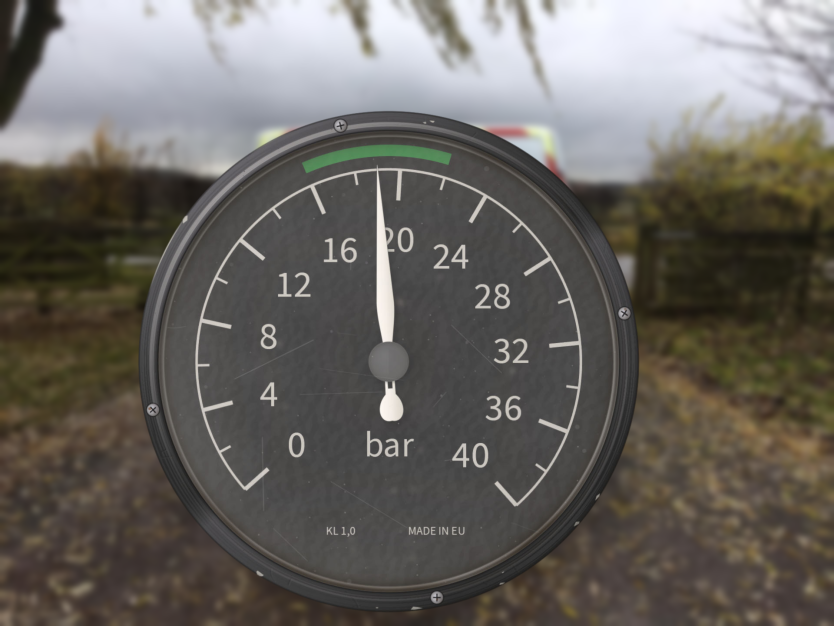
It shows value=19 unit=bar
